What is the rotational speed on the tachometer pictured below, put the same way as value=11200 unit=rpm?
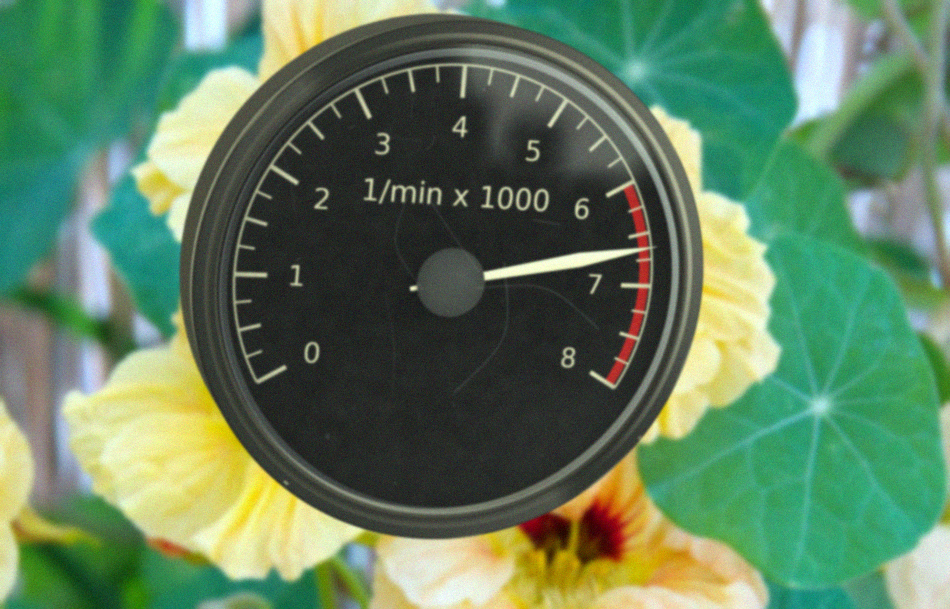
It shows value=6625 unit=rpm
